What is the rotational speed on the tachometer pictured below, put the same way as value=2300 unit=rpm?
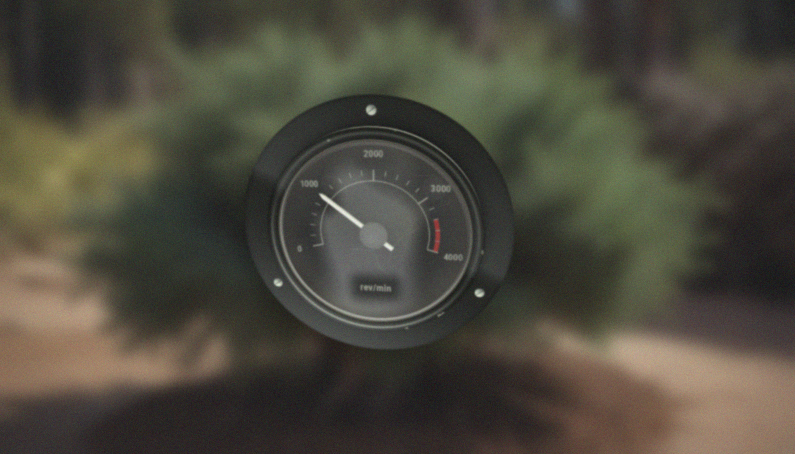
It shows value=1000 unit=rpm
